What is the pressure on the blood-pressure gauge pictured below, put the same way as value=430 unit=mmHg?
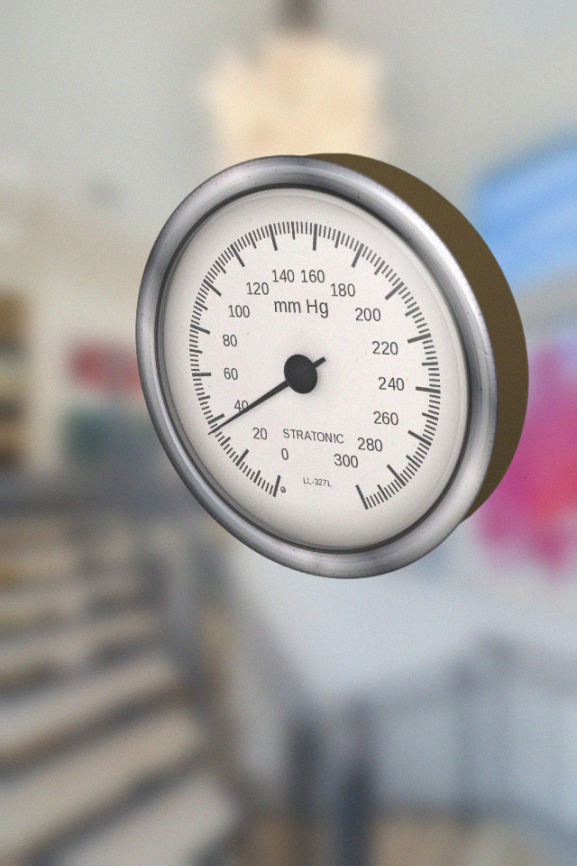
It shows value=36 unit=mmHg
